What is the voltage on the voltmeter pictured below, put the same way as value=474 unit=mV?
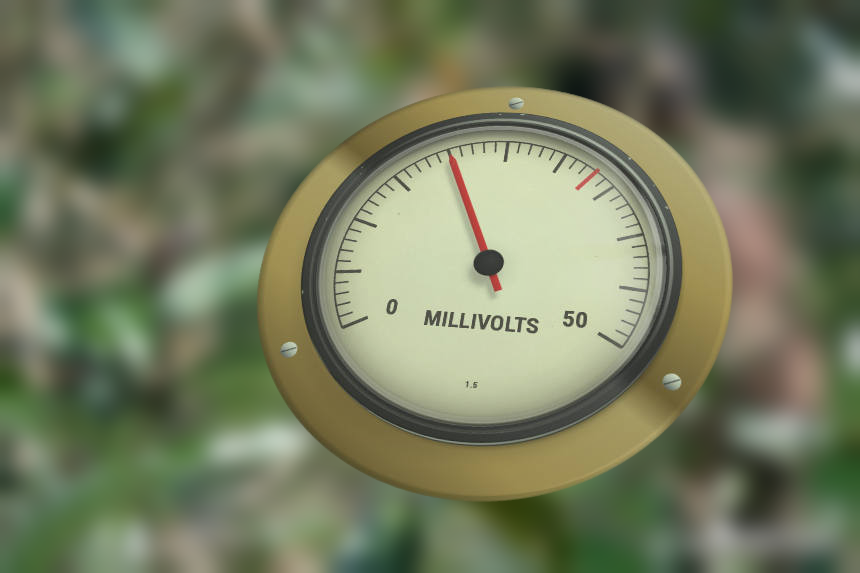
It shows value=20 unit=mV
